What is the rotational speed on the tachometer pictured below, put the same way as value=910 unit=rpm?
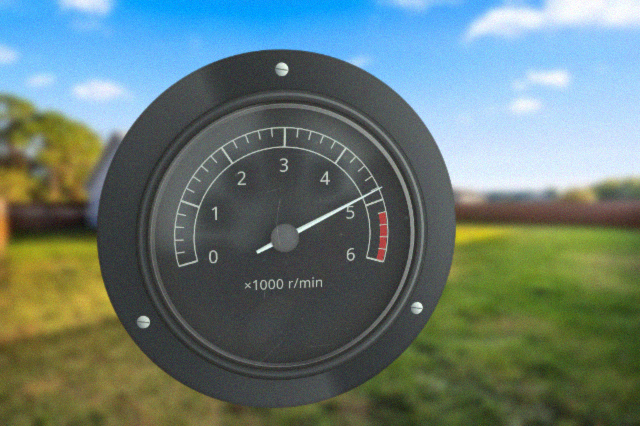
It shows value=4800 unit=rpm
